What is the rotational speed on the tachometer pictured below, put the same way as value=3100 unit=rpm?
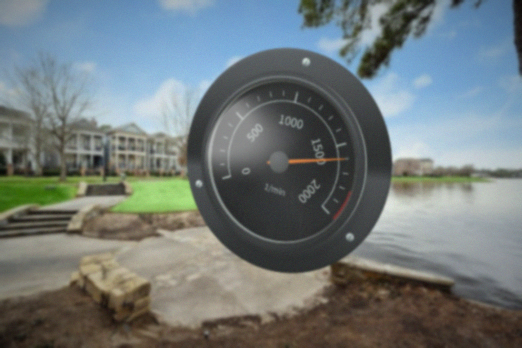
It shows value=1600 unit=rpm
